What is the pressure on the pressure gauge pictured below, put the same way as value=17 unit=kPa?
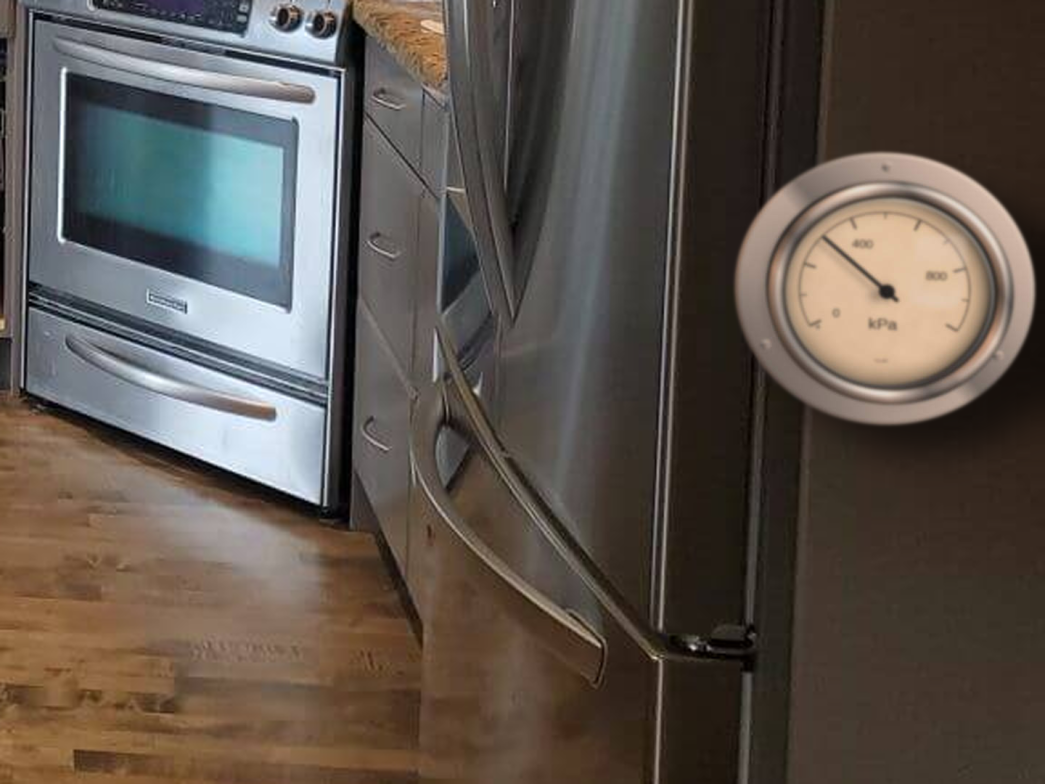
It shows value=300 unit=kPa
